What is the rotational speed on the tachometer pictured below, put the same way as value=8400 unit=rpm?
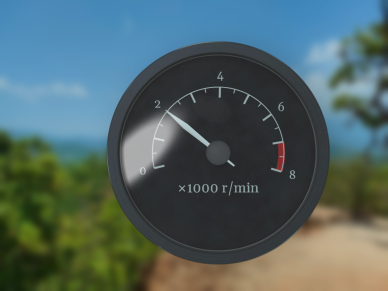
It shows value=2000 unit=rpm
